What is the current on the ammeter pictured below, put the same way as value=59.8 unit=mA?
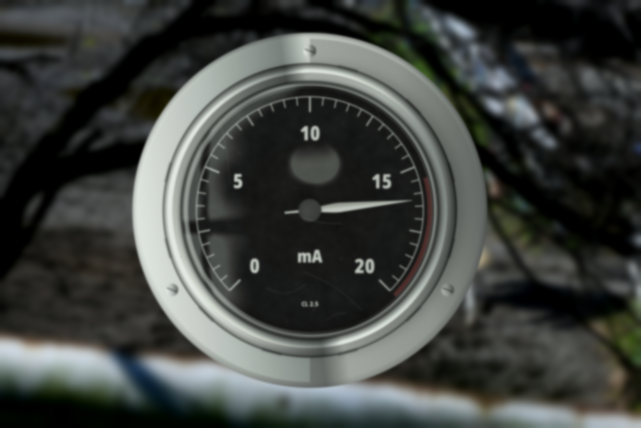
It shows value=16.25 unit=mA
